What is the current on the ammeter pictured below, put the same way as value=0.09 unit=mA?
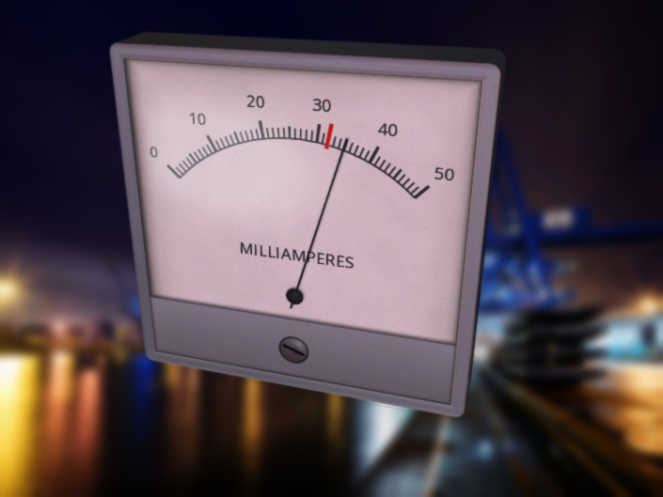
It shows value=35 unit=mA
